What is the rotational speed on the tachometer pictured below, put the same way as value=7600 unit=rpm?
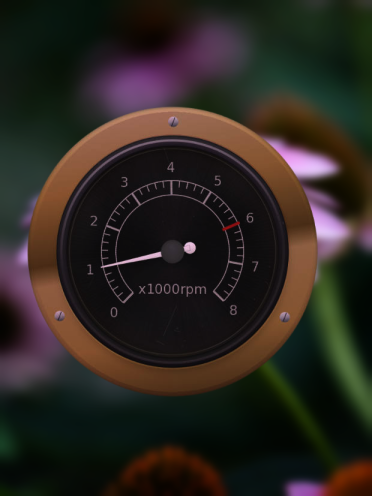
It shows value=1000 unit=rpm
